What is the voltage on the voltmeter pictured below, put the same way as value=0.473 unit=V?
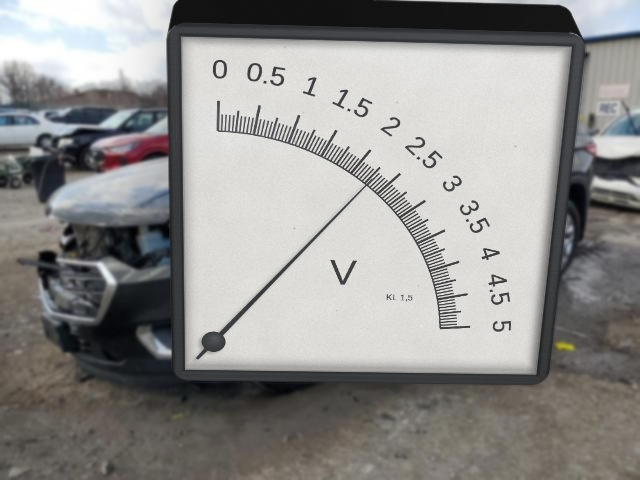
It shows value=2.25 unit=V
